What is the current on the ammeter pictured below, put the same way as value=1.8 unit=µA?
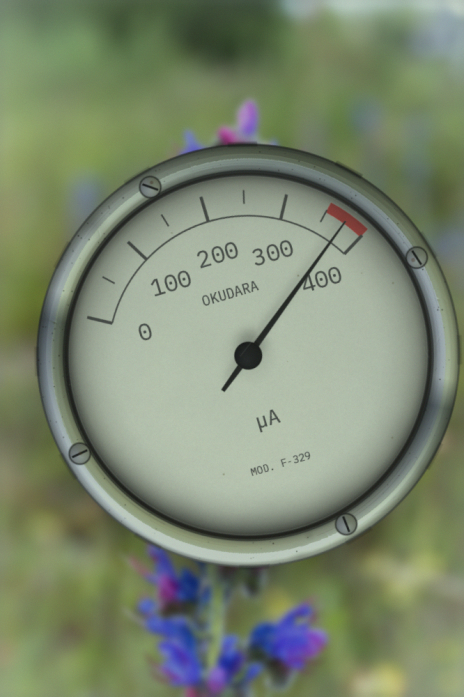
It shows value=375 unit=µA
